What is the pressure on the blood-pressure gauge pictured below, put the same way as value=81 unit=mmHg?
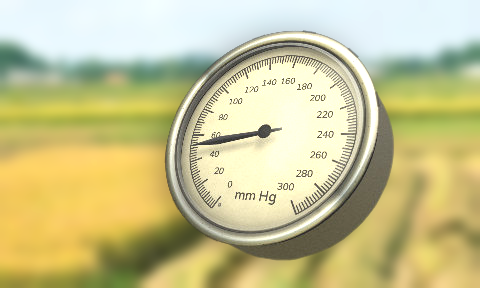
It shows value=50 unit=mmHg
